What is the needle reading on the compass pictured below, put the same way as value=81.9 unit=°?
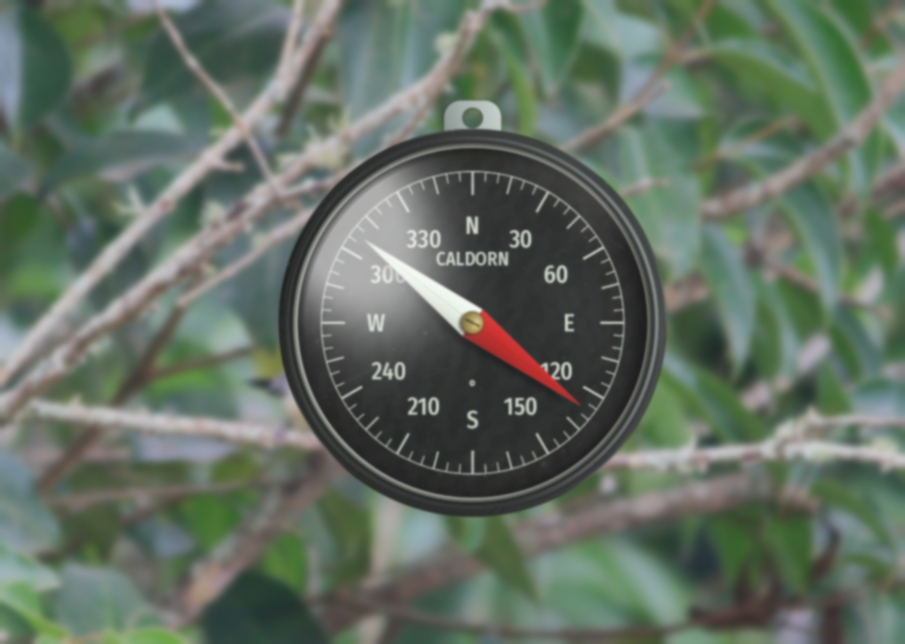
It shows value=127.5 unit=°
